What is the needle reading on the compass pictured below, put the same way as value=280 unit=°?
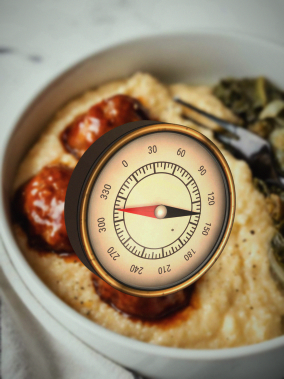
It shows value=315 unit=°
